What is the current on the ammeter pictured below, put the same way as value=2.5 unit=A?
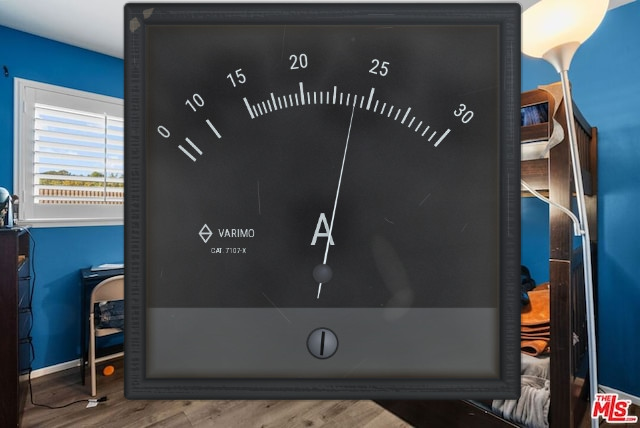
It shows value=24 unit=A
